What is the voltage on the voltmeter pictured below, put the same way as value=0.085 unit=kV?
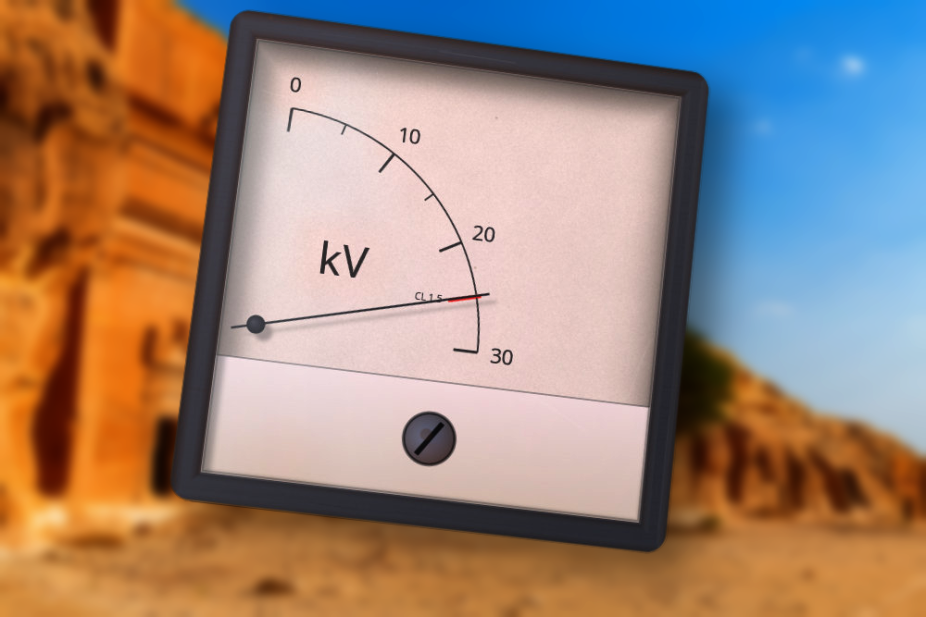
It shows value=25 unit=kV
